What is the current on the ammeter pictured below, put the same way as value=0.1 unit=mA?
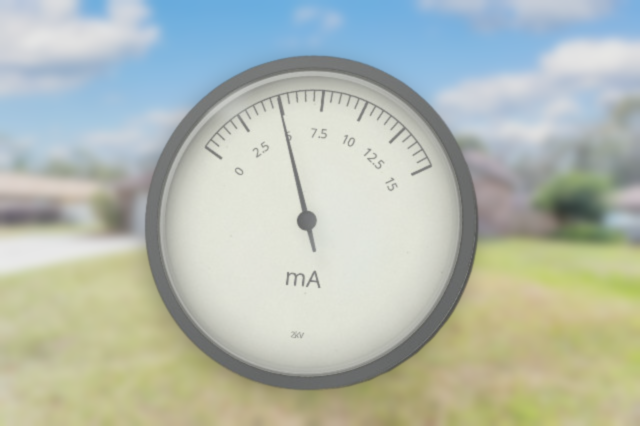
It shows value=5 unit=mA
